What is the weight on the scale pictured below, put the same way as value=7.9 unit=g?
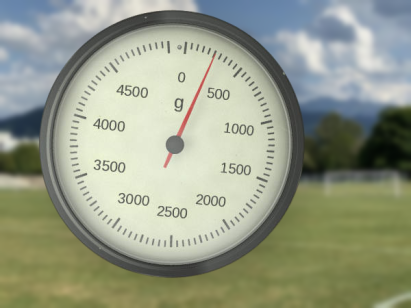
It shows value=250 unit=g
